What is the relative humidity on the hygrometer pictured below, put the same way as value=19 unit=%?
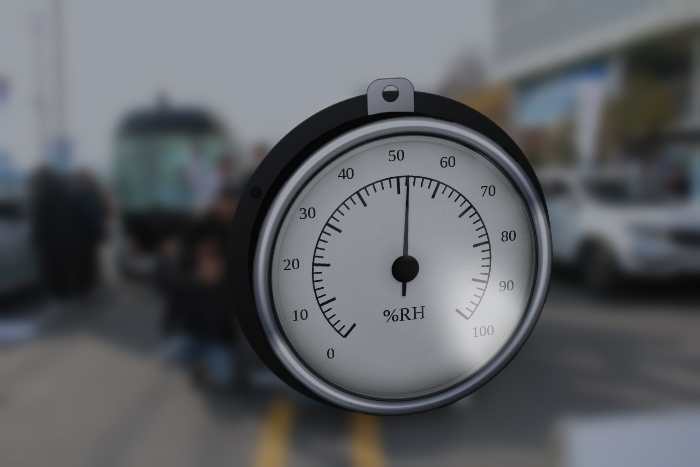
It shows value=52 unit=%
